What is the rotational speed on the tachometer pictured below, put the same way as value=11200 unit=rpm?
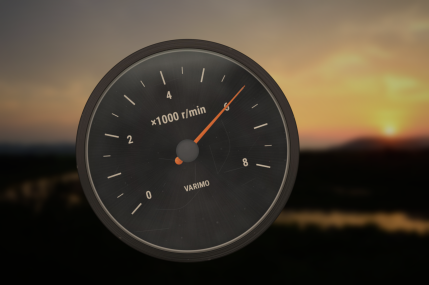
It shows value=6000 unit=rpm
